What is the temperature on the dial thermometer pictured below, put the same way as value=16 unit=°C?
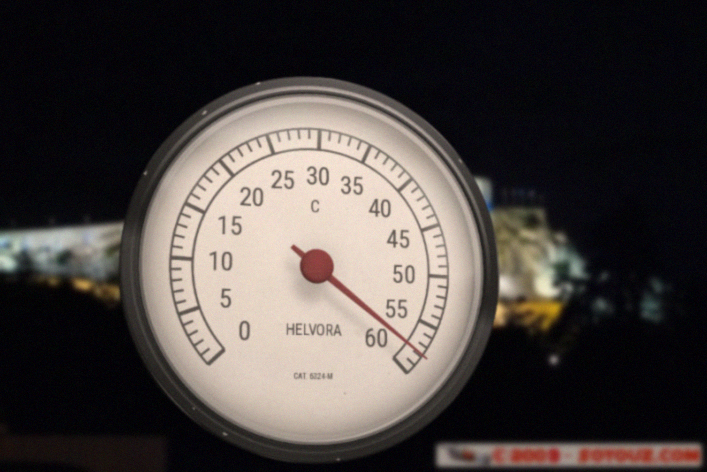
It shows value=58 unit=°C
